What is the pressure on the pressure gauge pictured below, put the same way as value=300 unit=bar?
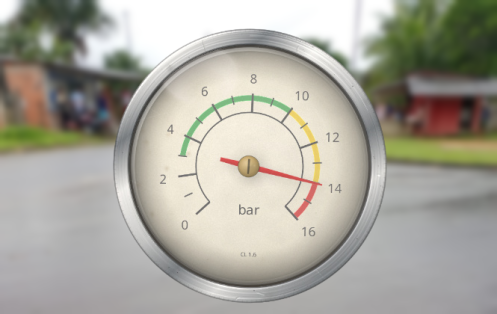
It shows value=14 unit=bar
